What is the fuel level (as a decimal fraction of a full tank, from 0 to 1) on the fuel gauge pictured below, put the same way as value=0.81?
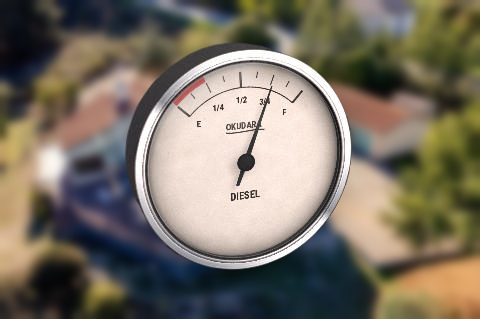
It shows value=0.75
